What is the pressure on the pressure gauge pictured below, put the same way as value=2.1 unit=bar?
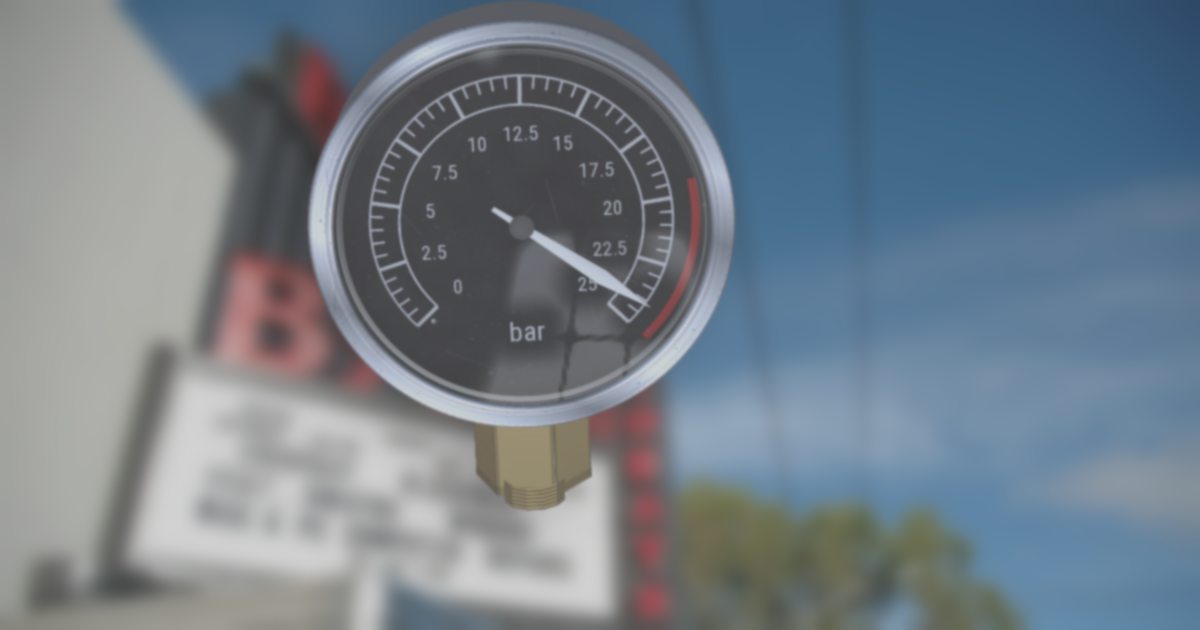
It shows value=24 unit=bar
